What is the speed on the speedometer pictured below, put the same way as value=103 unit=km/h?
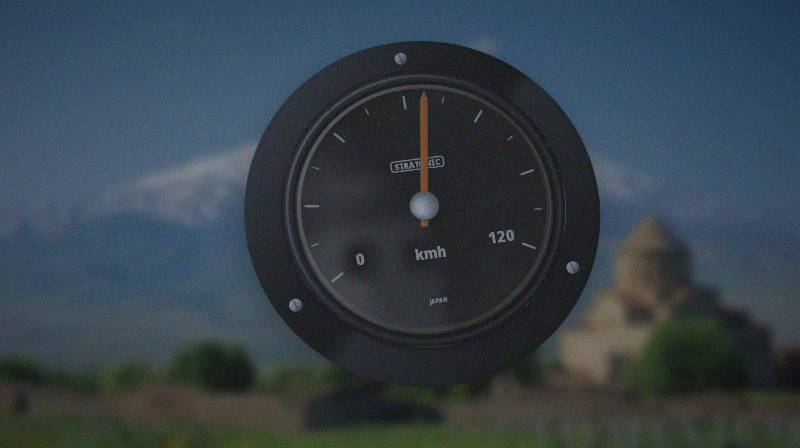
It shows value=65 unit=km/h
